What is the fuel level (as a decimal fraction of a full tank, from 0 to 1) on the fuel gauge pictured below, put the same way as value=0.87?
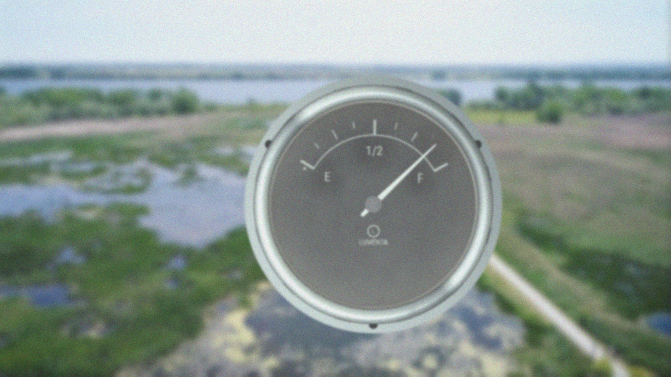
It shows value=0.875
